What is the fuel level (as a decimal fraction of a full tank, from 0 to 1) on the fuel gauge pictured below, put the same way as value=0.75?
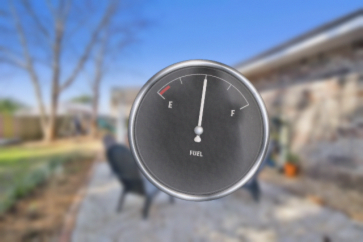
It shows value=0.5
